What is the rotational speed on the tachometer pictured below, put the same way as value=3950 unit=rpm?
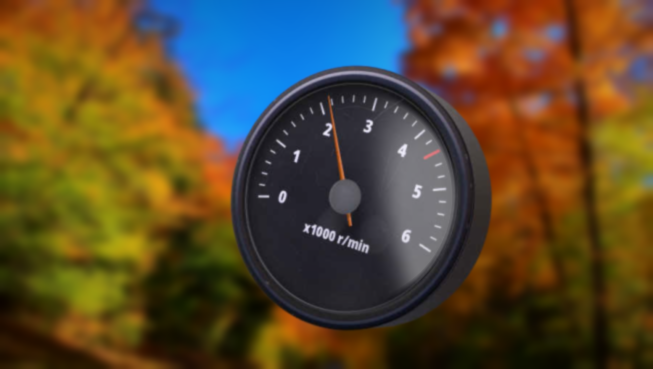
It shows value=2200 unit=rpm
